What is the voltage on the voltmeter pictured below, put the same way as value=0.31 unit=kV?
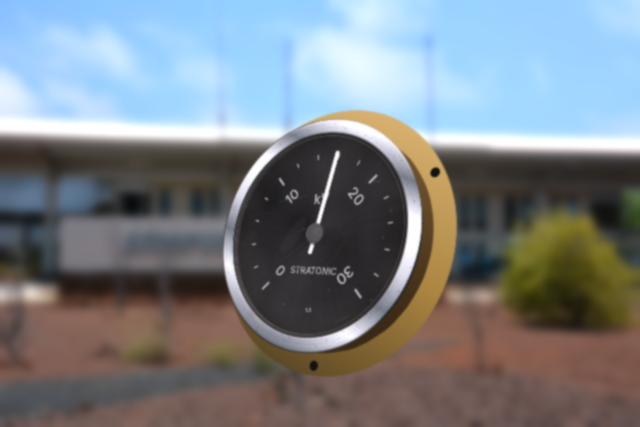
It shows value=16 unit=kV
